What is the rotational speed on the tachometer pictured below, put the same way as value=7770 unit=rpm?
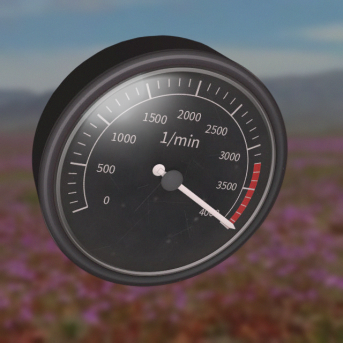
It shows value=3950 unit=rpm
